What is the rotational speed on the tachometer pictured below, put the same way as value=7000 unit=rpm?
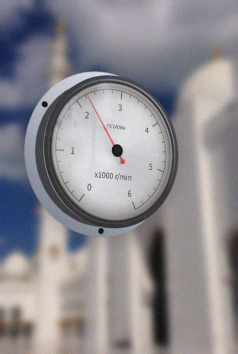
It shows value=2200 unit=rpm
